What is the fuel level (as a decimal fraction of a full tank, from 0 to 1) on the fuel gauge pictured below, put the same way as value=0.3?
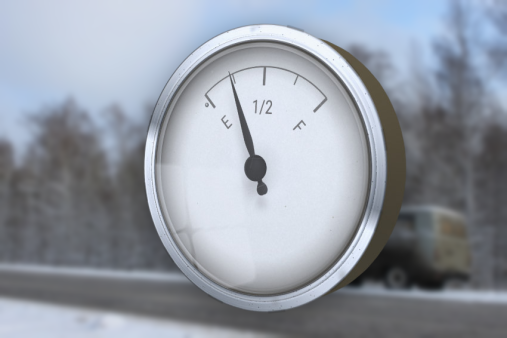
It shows value=0.25
